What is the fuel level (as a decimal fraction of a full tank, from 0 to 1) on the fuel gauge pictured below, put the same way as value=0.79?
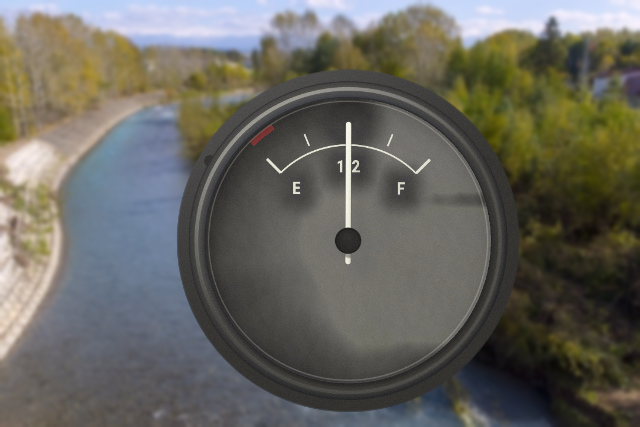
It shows value=0.5
